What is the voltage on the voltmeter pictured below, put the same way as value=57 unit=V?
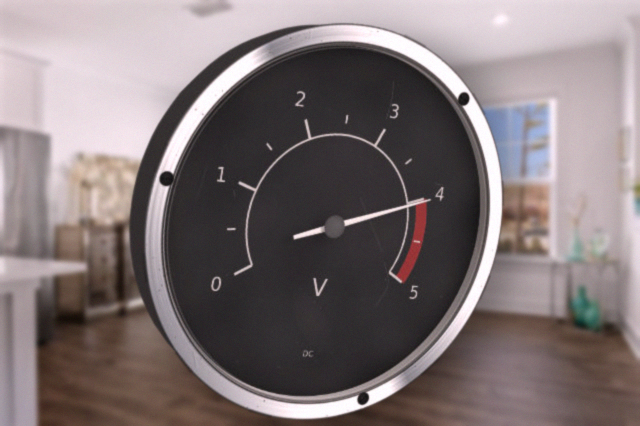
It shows value=4 unit=V
